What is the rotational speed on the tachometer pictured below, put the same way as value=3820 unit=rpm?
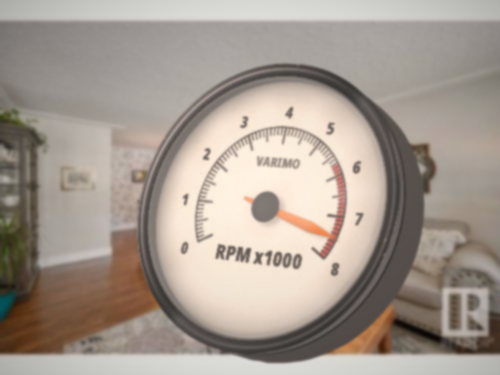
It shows value=7500 unit=rpm
